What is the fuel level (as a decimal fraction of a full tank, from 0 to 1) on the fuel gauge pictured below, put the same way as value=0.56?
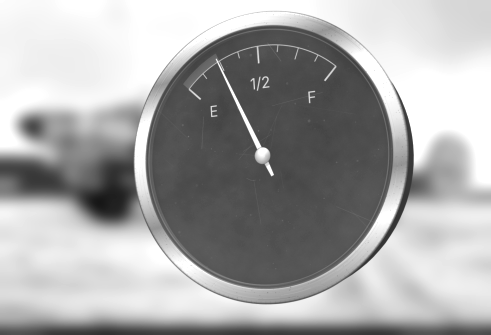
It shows value=0.25
